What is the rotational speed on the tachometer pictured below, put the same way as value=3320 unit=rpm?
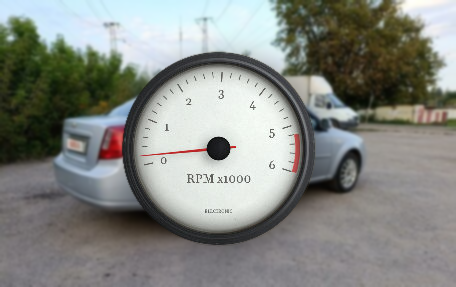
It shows value=200 unit=rpm
